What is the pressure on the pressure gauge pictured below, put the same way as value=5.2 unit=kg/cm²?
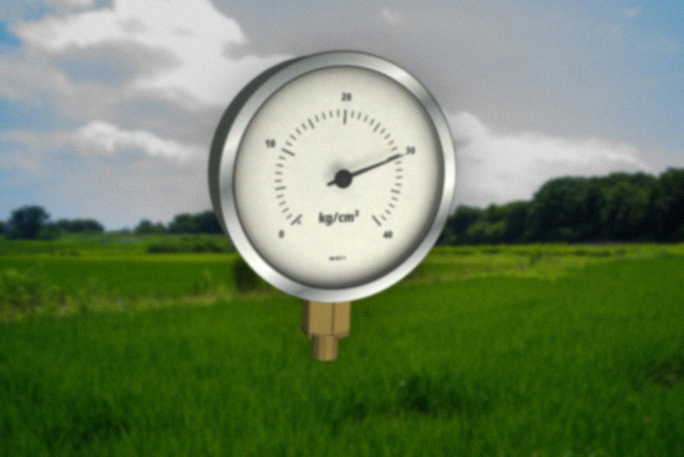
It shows value=30 unit=kg/cm²
